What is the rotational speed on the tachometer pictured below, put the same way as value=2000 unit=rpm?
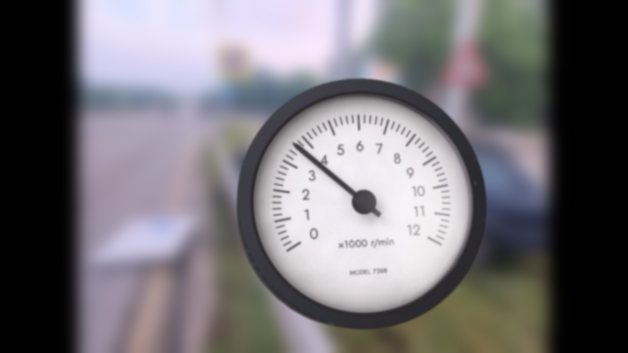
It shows value=3600 unit=rpm
